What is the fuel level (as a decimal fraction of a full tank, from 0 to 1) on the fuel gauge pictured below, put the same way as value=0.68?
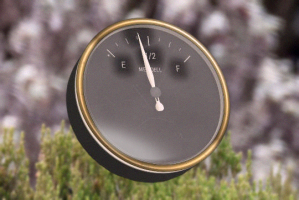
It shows value=0.375
